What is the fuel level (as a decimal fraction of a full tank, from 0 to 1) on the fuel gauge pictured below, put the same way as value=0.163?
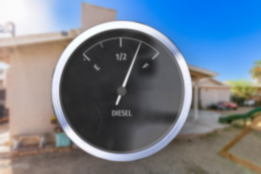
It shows value=0.75
